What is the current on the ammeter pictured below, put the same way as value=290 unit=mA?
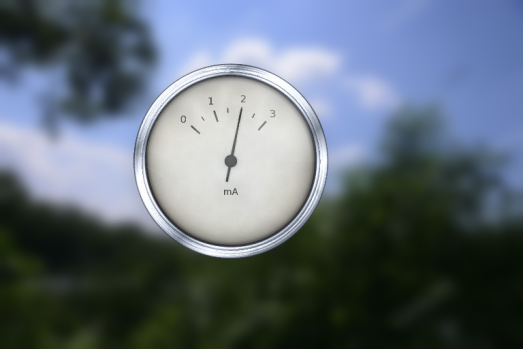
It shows value=2 unit=mA
